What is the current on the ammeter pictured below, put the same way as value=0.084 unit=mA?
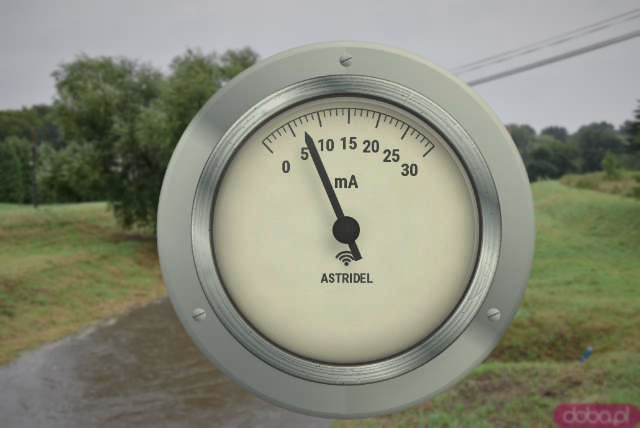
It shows value=7 unit=mA
